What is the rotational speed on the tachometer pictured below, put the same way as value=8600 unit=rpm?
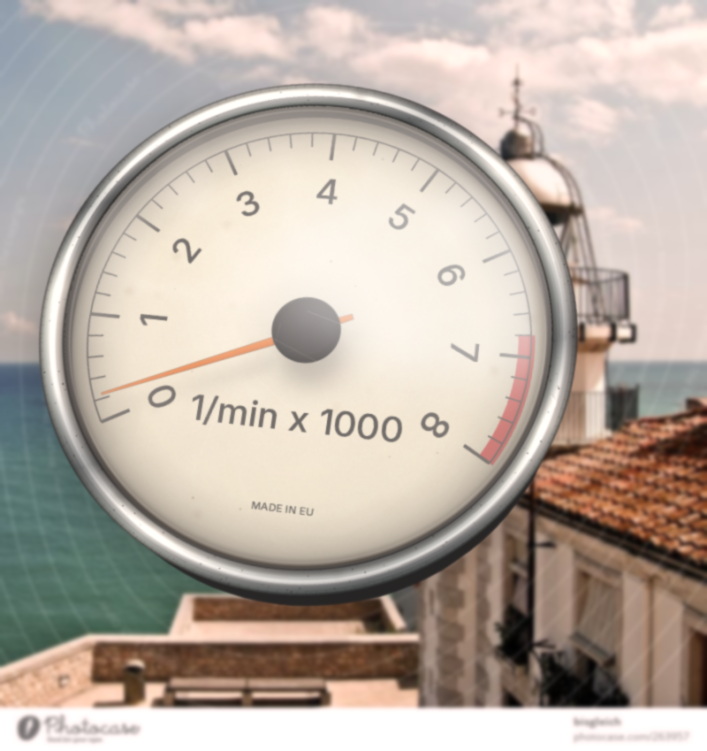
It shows value=200 unit=rpm
